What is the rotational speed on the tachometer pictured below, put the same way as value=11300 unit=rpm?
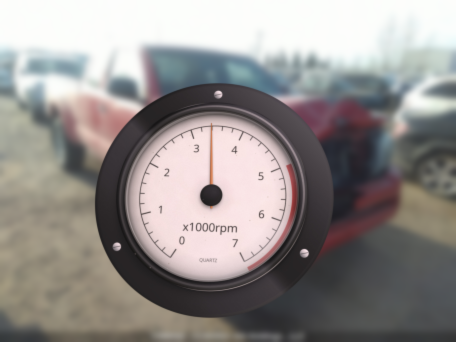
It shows value=3400 unit=rpm
